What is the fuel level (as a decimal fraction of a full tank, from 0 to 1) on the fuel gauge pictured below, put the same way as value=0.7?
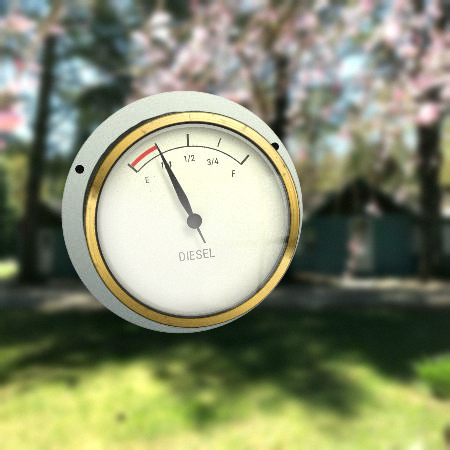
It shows value=0.25
